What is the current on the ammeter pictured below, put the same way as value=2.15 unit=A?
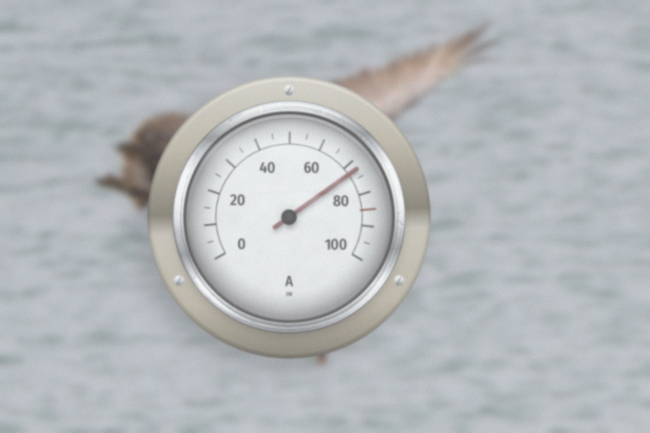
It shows value=72.5 unit=A
